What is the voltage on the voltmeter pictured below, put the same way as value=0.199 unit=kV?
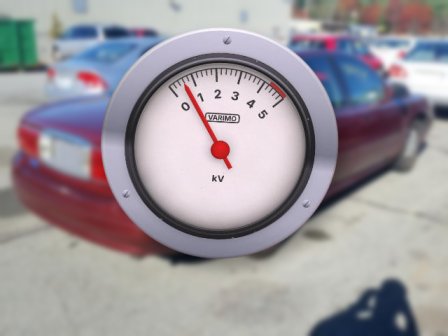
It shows value=0.6 unit=kV
